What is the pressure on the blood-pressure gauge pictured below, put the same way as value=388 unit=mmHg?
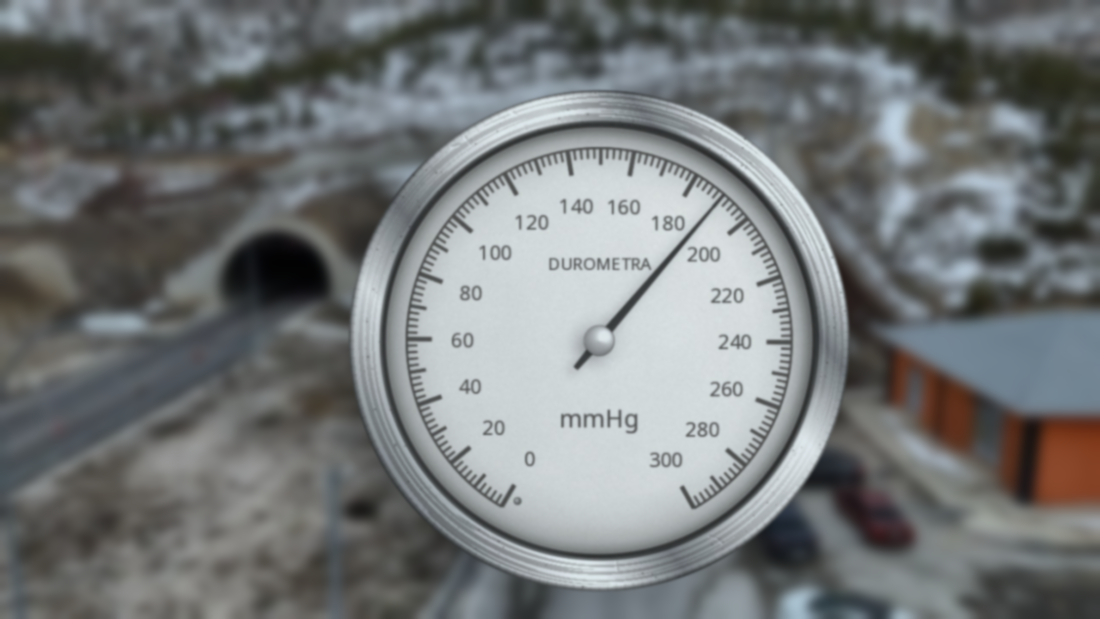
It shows value=190 unit=mmHg
